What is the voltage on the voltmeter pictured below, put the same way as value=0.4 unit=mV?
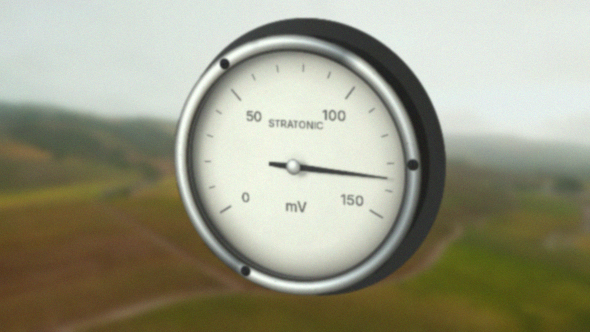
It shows value=135 unit=mV
